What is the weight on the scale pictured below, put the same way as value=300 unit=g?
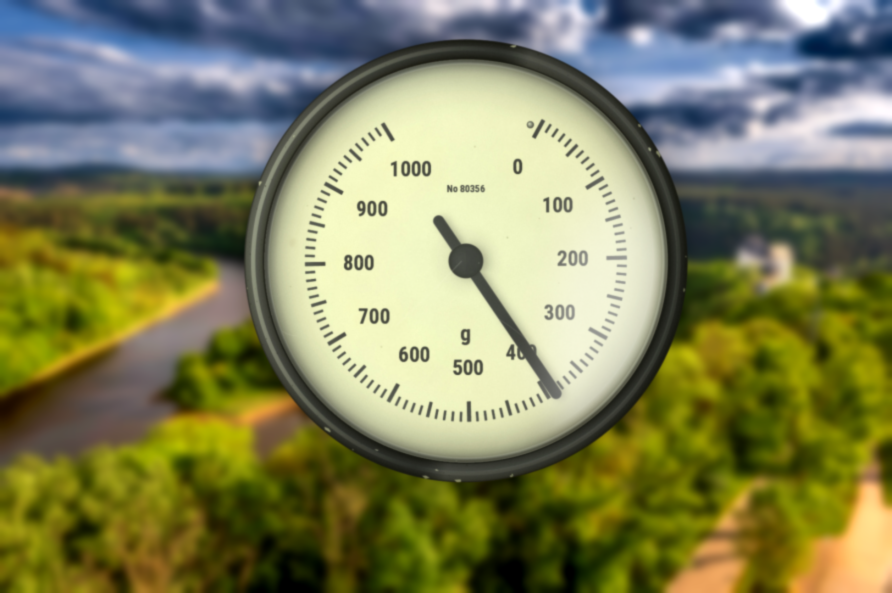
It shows value=390 unit=g
